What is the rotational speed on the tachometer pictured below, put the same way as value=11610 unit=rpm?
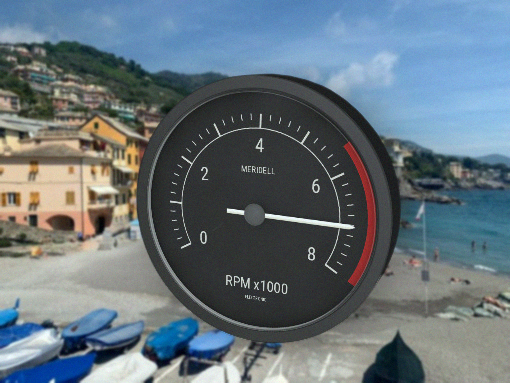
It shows value=7000 unit=rpm
